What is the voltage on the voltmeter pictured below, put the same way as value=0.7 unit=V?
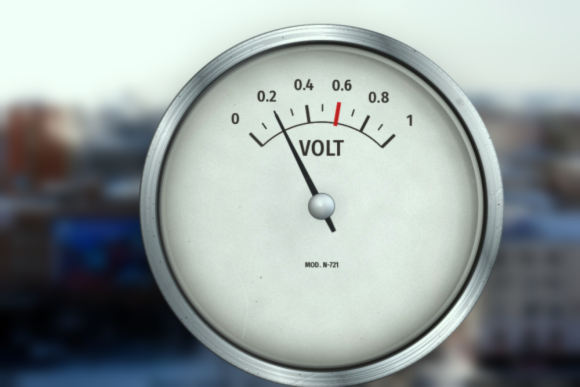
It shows value=0.2 unit=V
